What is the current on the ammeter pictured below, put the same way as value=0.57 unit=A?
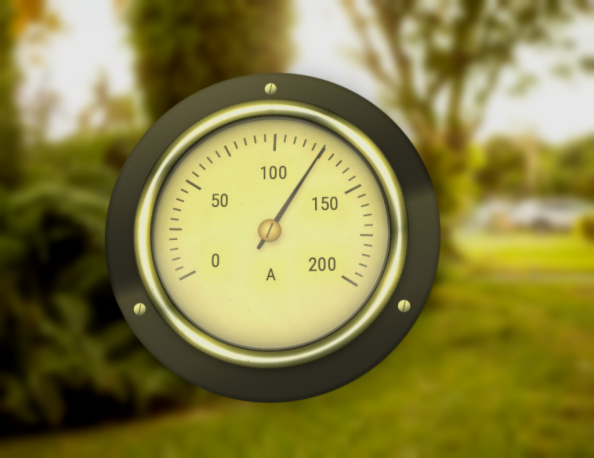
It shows value=125 unit=A
